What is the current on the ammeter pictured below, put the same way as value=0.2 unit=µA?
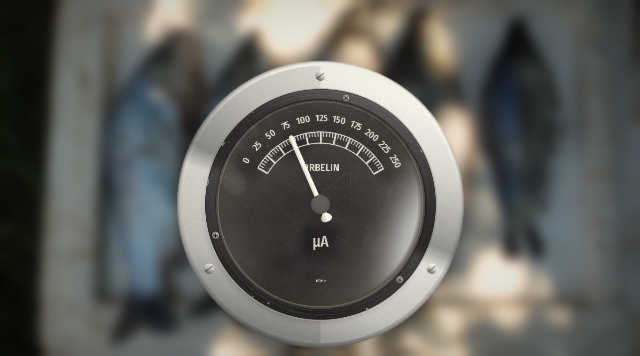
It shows value=75 unit=µA
